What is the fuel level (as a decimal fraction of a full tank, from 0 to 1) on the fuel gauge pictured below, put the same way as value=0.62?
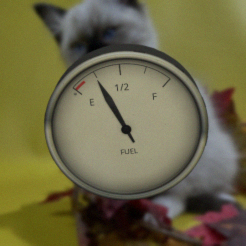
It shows value=0.25
